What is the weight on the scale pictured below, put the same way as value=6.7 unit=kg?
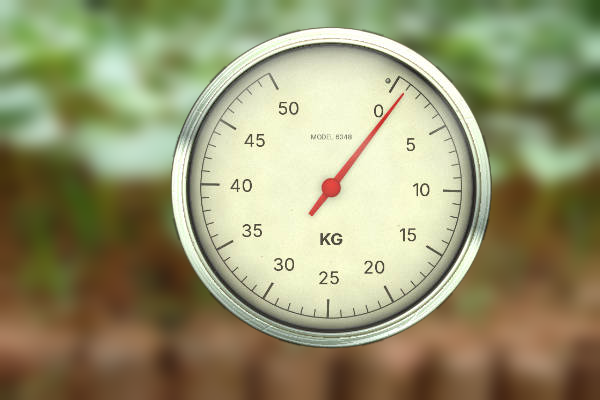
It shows value=1 unit=kg
